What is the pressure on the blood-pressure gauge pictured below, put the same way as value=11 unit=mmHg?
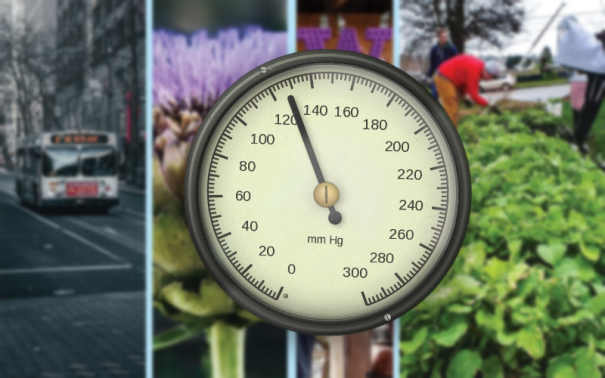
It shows value=128 unit=mmHg
